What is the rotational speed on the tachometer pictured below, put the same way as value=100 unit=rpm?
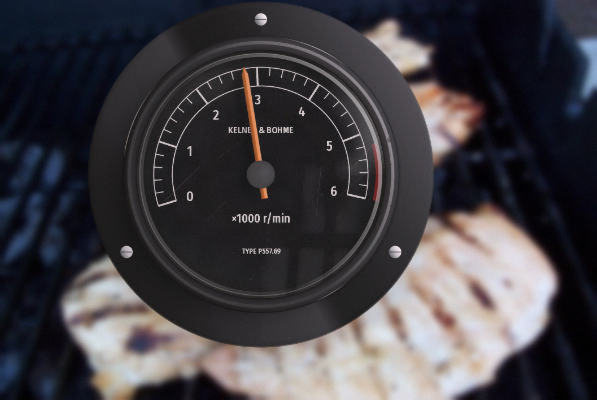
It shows value=2800 unit=rpm
